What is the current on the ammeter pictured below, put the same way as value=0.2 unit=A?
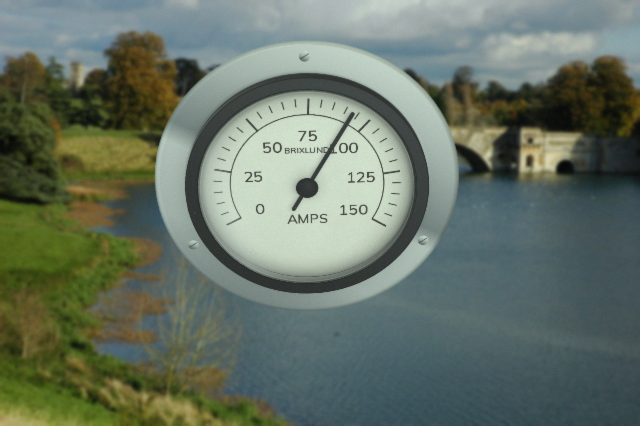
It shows value=92.5 unit=A
